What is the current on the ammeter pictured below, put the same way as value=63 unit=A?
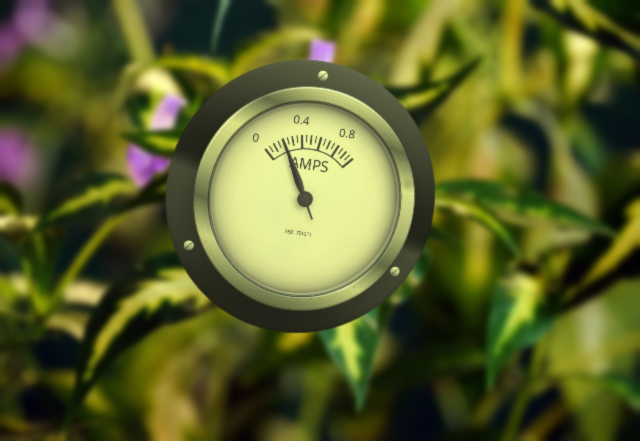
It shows value=0.2 unit=A
